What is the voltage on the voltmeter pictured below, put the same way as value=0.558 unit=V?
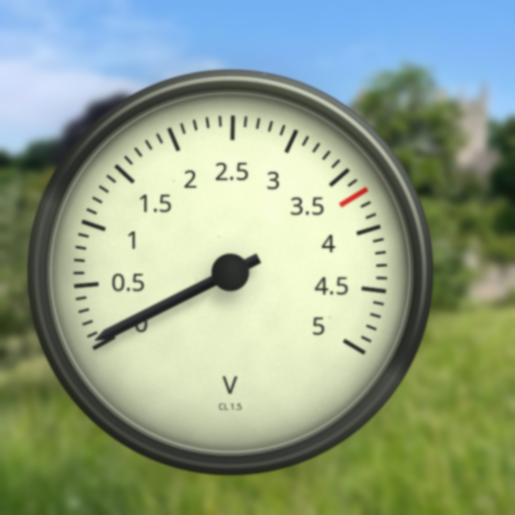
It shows value=0.05 unit=V
